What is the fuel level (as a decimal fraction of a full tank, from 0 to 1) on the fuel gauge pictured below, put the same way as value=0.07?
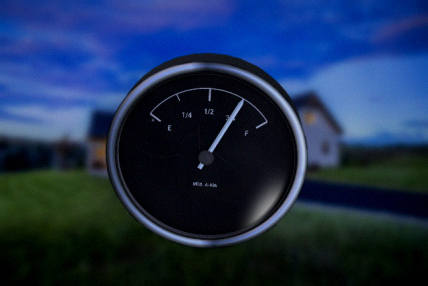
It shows value=0.75
